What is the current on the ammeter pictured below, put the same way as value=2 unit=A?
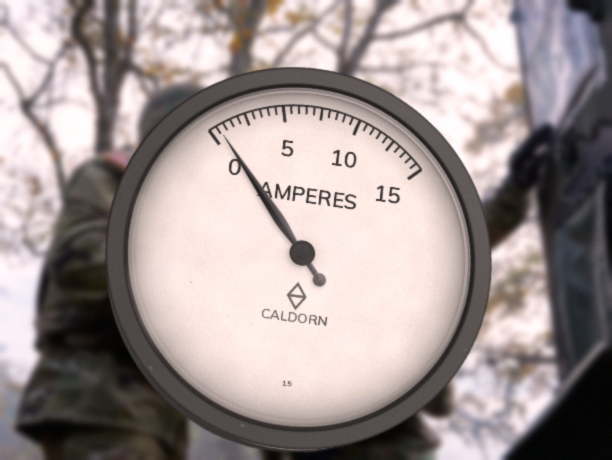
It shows value=0.5 unit=A
